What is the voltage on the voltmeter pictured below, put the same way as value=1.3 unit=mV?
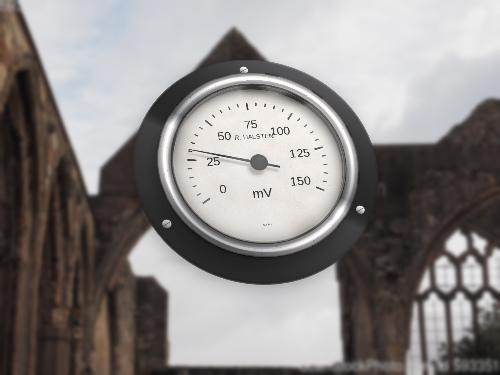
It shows value=30 unit=mV
